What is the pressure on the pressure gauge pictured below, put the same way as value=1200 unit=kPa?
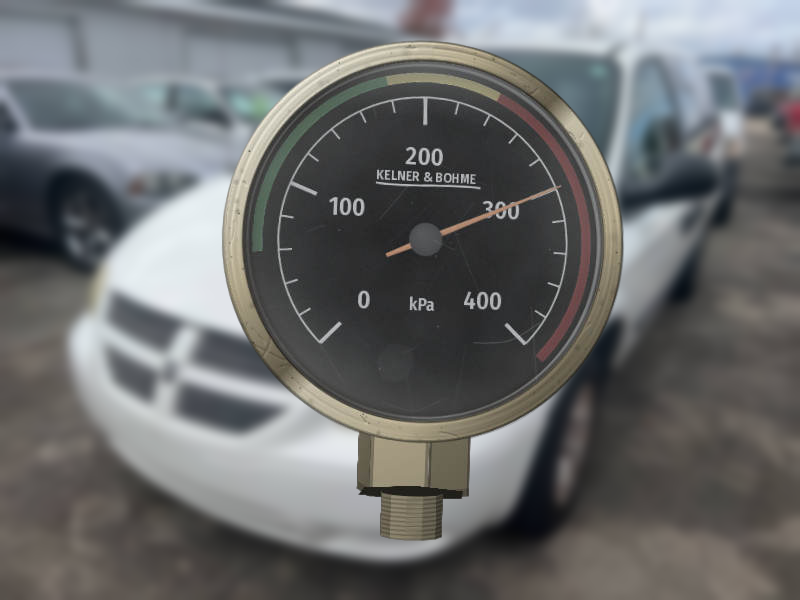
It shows value=300 unit=kPa
